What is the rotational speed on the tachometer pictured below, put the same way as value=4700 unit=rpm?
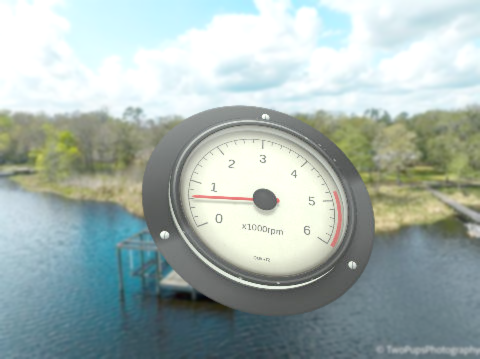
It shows value=600 unit=rpm
